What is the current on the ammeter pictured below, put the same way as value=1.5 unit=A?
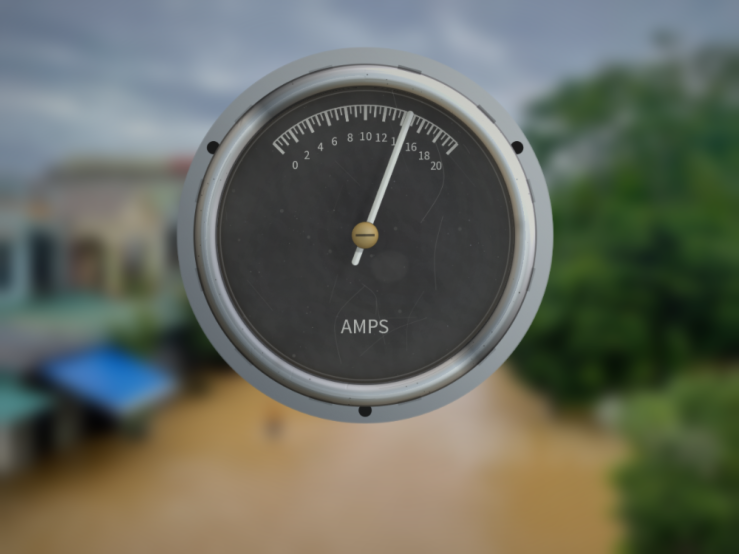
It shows value=14.5 unit=A
